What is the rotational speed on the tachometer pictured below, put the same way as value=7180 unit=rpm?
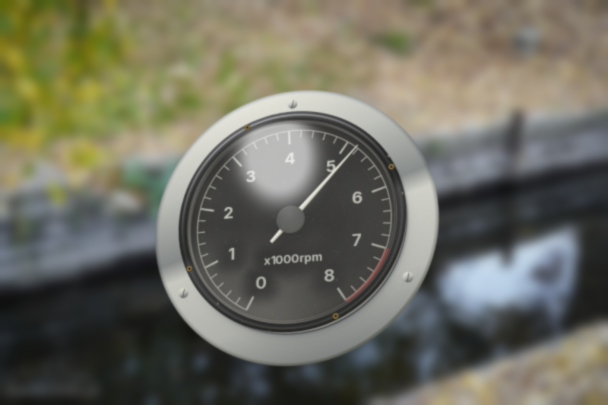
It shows value=5200 unit=rpm
